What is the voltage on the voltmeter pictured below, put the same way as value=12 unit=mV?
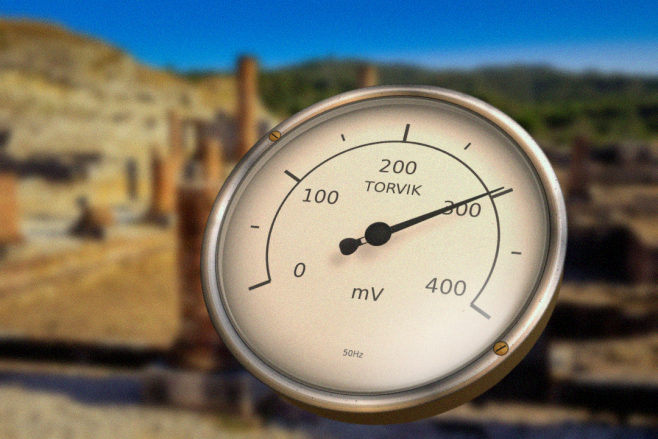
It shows value=300 unit=mV
